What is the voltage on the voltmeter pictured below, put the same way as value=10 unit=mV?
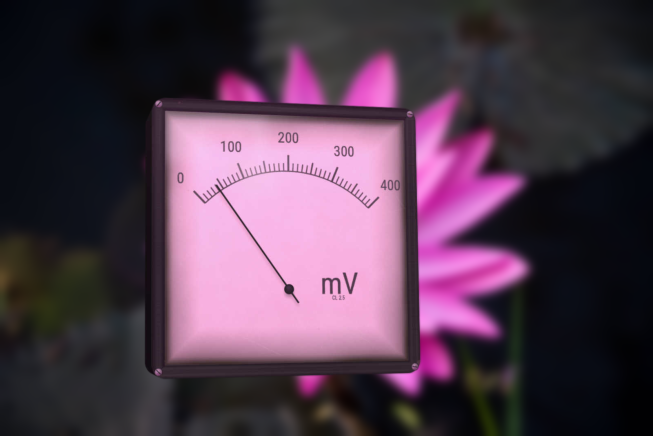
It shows value=40 unit=mV
